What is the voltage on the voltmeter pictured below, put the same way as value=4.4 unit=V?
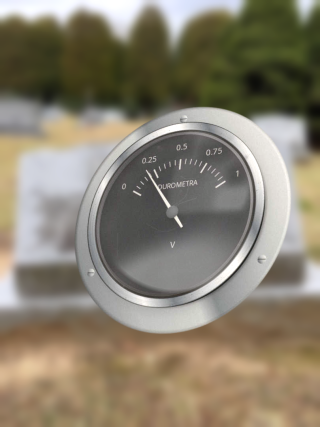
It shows value=0.2 unit=V
